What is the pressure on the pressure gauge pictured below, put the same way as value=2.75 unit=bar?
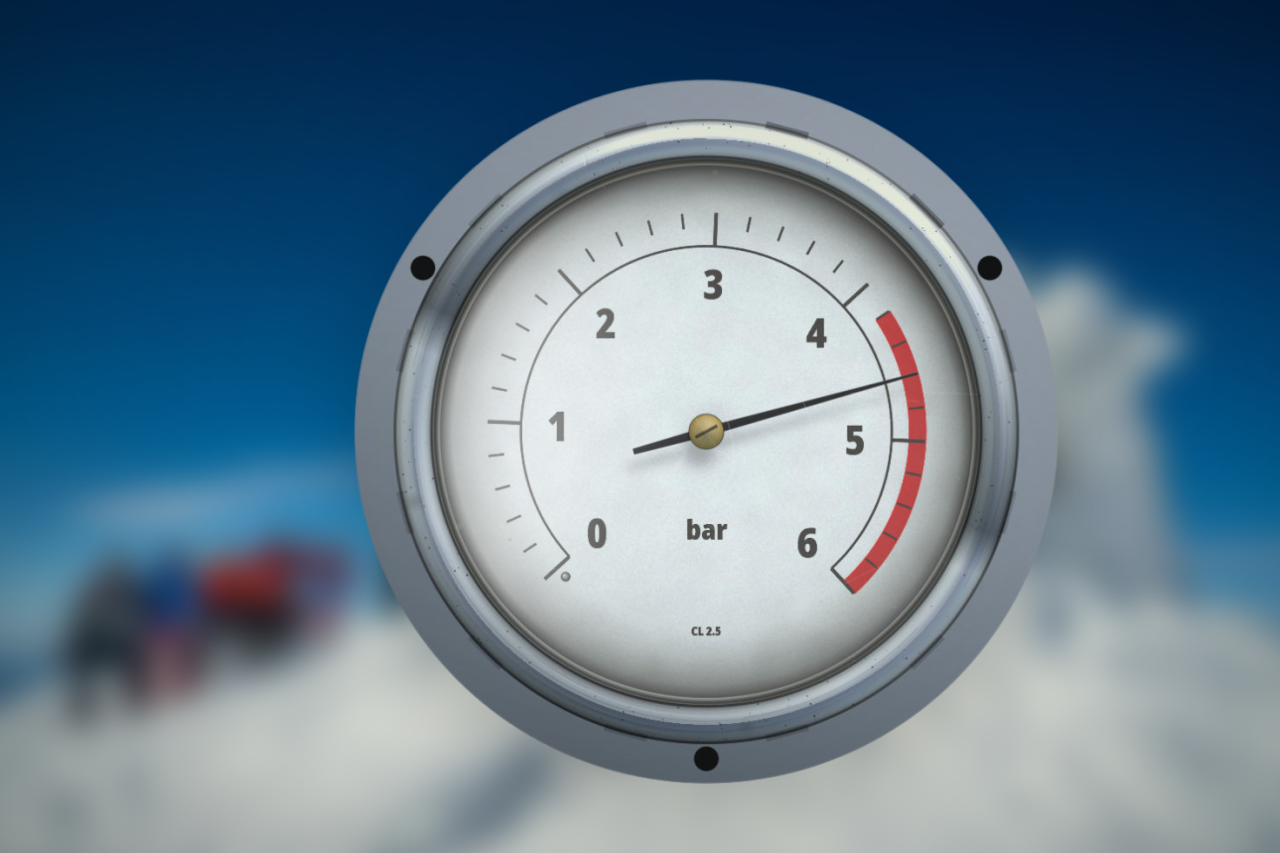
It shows value=4.6 unit=bar
